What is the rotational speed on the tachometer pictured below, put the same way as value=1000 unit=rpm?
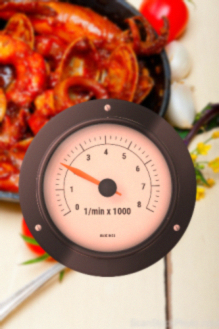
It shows value=2000 unit=rpm
